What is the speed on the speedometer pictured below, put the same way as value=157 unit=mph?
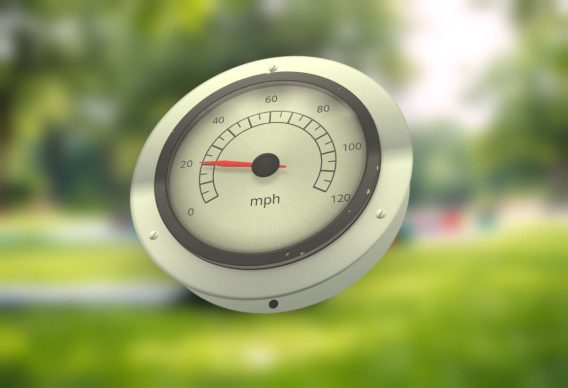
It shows value=20 unit=mph
